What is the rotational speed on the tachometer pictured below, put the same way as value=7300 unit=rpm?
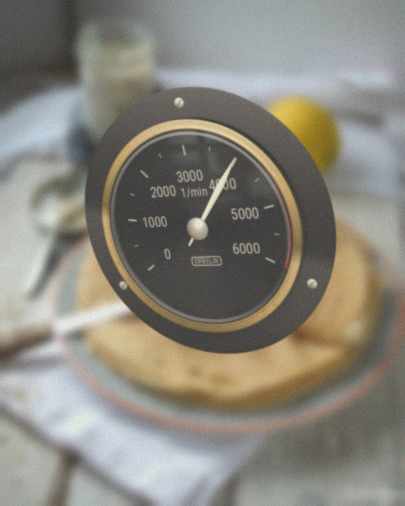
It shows value=4000 unit=rpm
